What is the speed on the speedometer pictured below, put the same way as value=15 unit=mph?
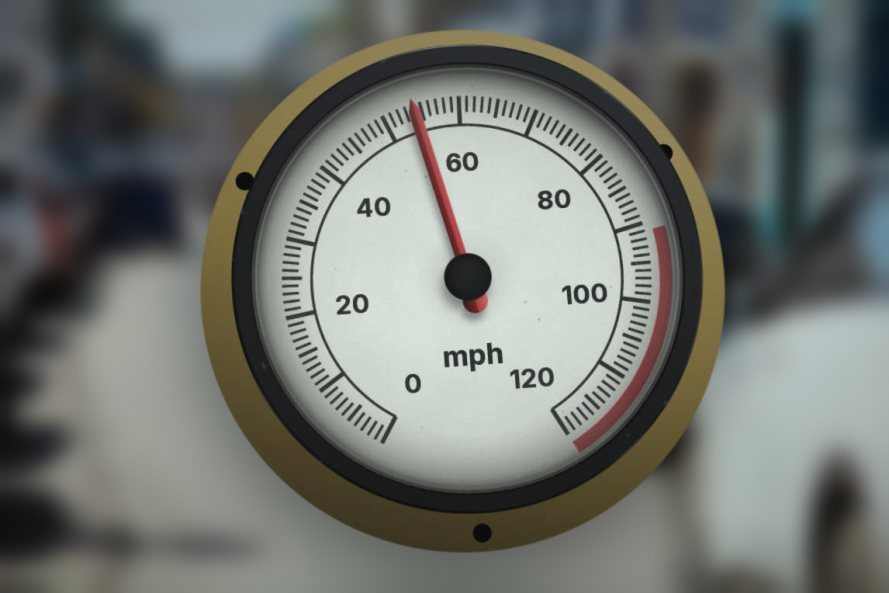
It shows value=54 unit=mph
